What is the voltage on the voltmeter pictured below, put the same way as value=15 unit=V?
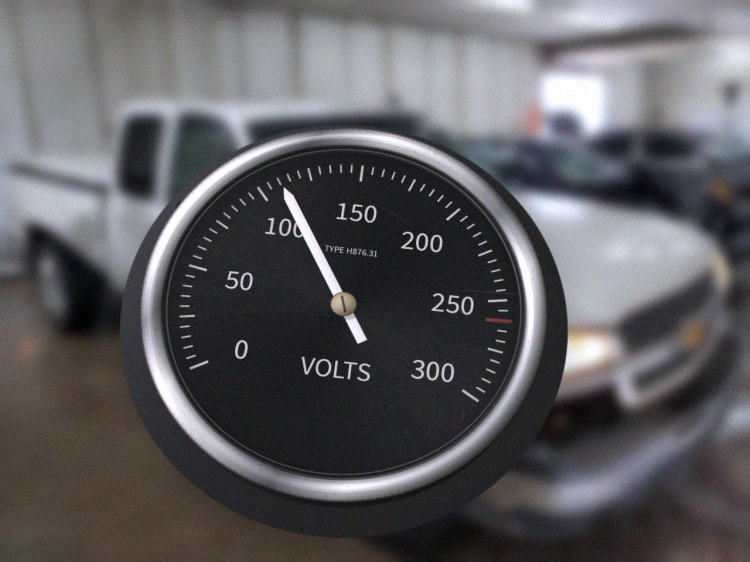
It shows value=110 unit=V
